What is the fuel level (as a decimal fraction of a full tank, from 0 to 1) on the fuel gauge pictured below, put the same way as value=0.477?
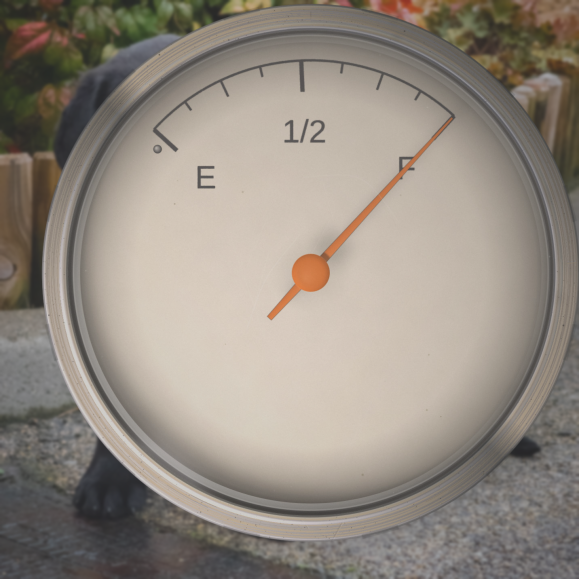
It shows value=1
